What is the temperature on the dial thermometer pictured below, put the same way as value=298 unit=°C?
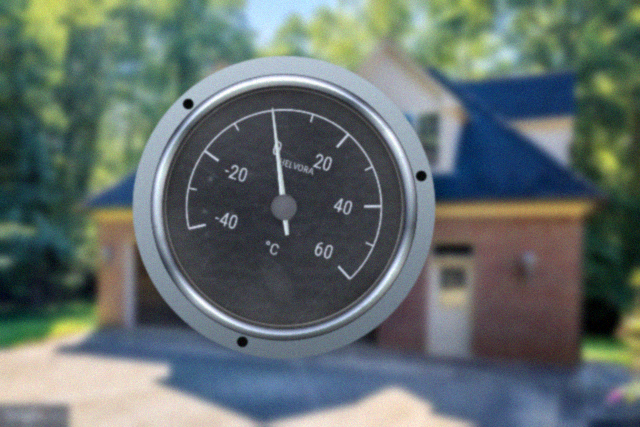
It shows value=0 unit=°C
